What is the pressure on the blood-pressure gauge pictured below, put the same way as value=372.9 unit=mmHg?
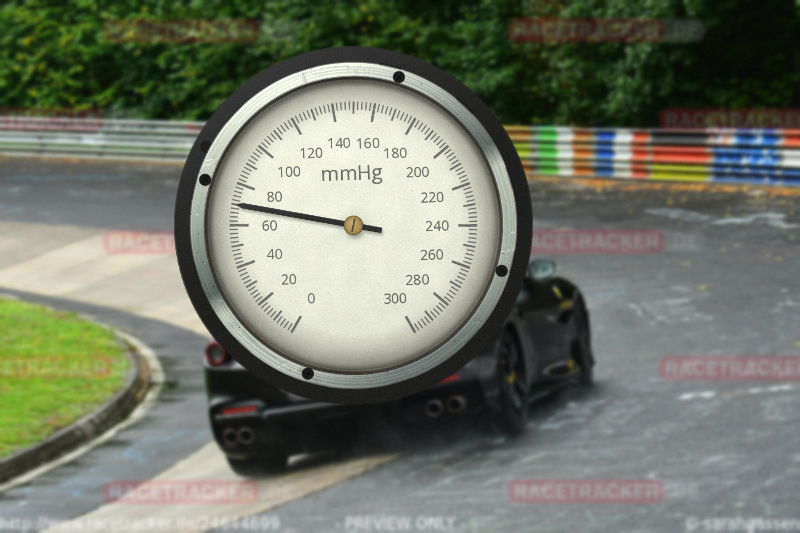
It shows value=70 unit=mmHg
